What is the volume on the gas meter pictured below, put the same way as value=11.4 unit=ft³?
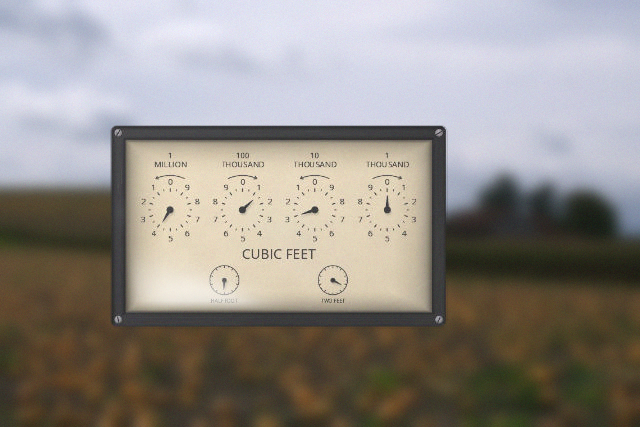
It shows value=413000 unit=ft³
